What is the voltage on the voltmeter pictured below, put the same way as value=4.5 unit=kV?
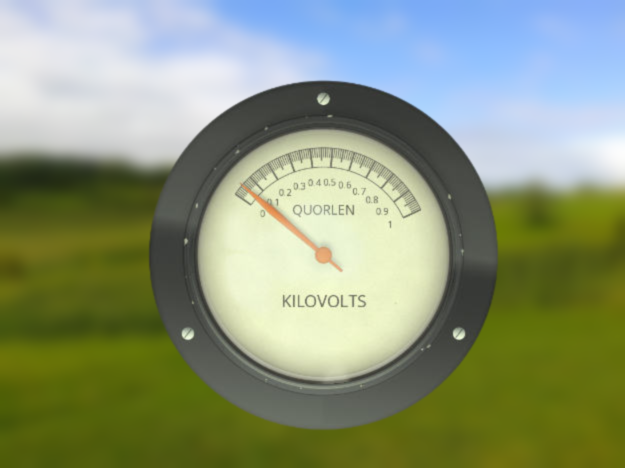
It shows value=0.05 unit=kV
